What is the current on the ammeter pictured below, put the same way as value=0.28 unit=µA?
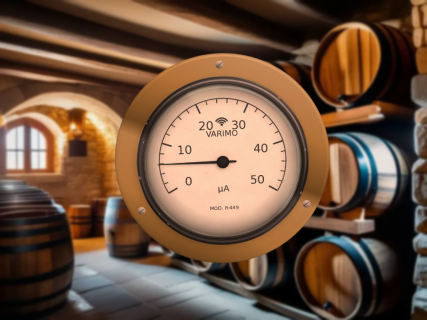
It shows value=6 unit=µA
